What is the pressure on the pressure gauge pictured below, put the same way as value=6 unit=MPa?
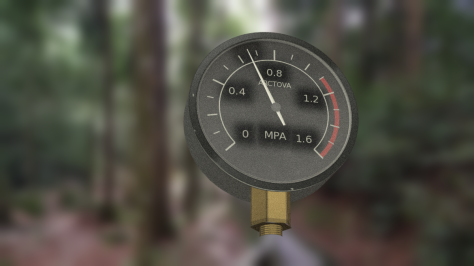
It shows value=0.65 unit=MPa
